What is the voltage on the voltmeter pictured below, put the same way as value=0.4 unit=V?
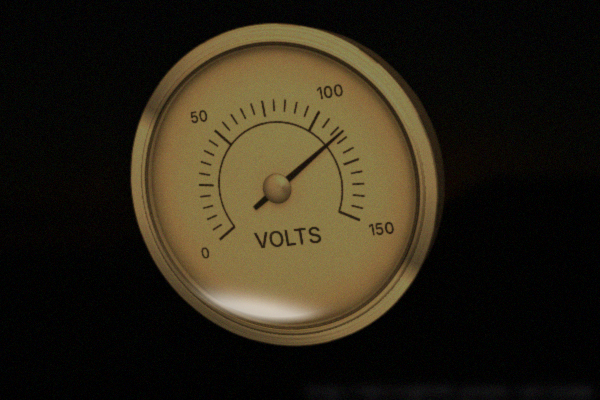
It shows value=112.5 unit=V
